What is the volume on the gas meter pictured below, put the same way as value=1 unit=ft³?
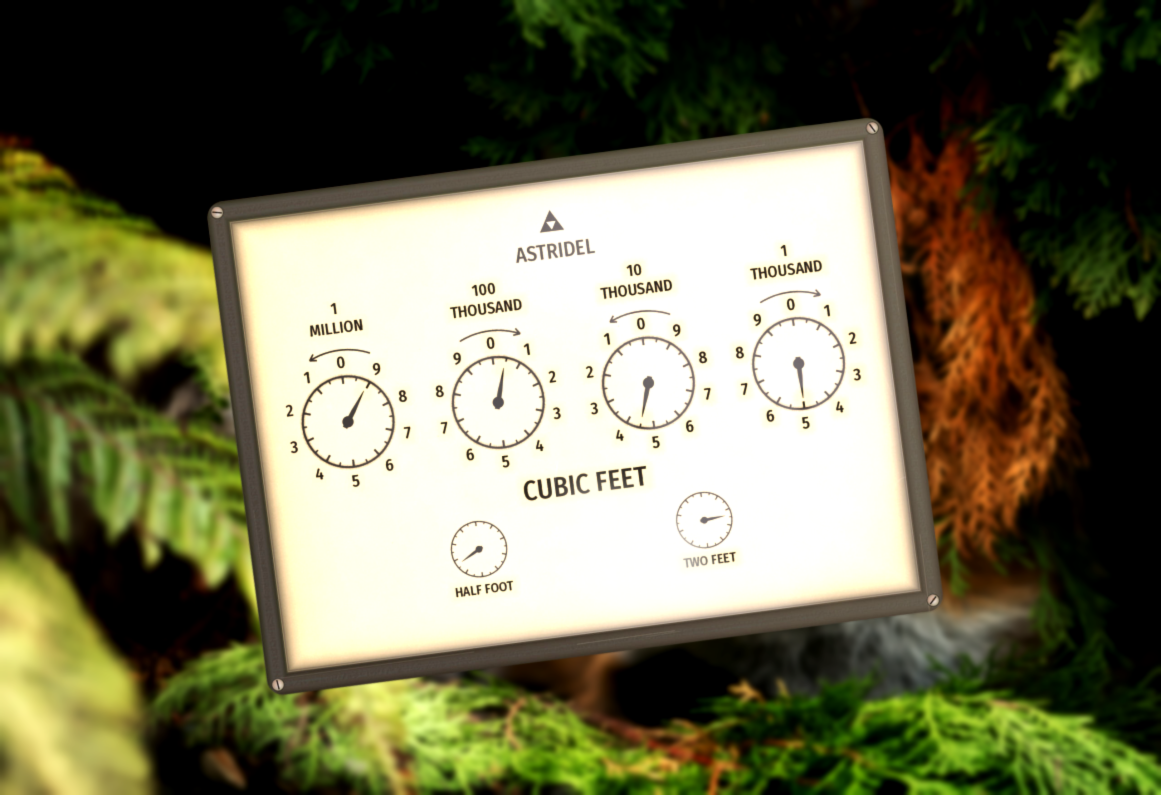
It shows value=904500 unit=ft³
